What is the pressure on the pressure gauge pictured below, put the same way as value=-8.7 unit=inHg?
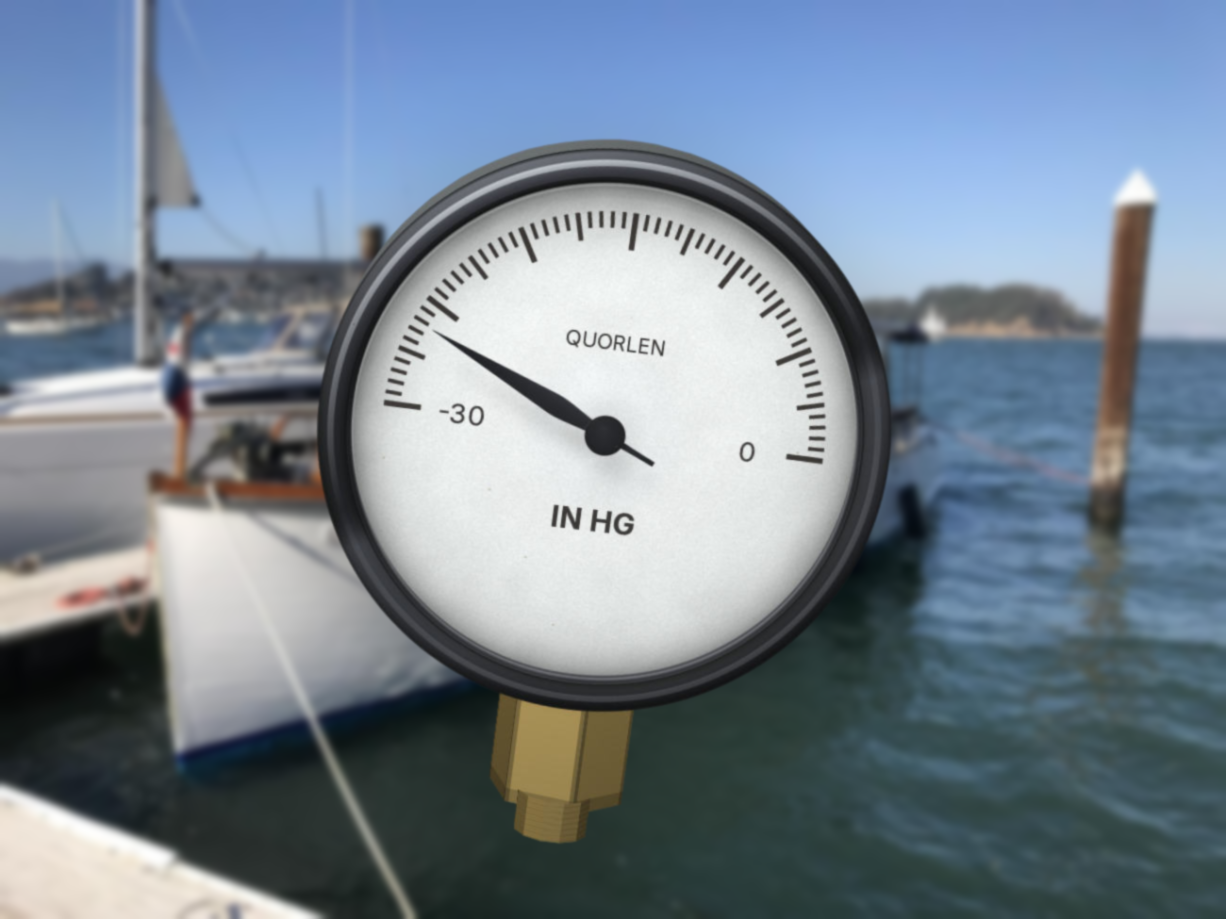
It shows value=-26 unit=inHg
